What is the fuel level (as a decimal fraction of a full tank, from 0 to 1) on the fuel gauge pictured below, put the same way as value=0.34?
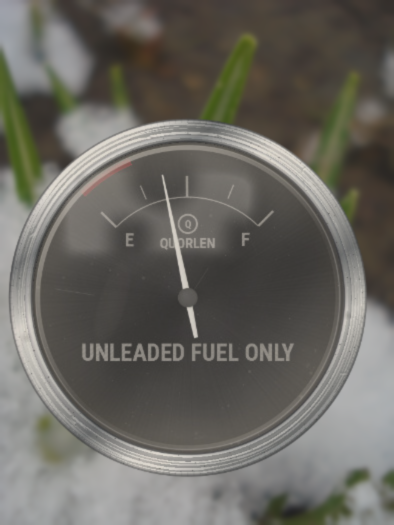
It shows value=0.375
